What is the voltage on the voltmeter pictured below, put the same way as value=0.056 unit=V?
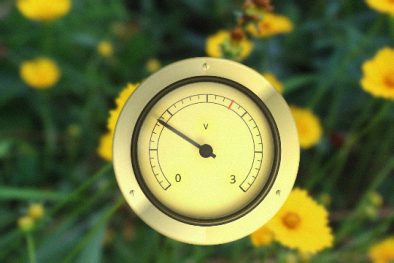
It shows value=0.85 unit=V
